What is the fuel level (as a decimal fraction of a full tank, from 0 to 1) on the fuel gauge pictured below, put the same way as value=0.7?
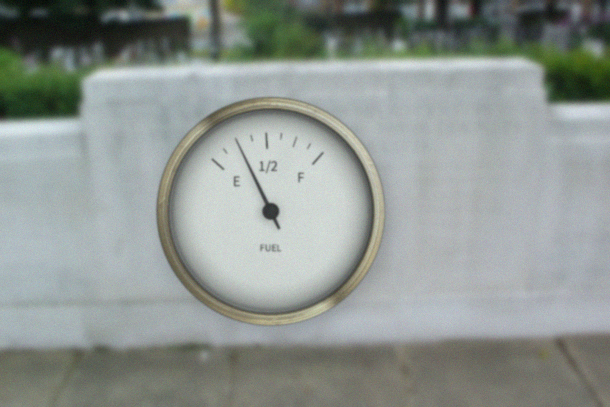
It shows value=0.25
